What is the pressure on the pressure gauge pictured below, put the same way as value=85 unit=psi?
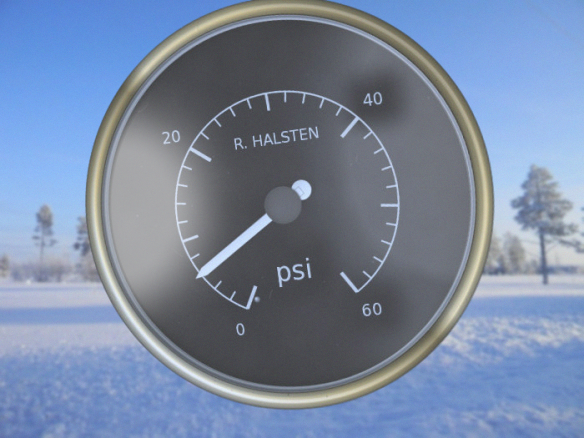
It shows value=6 unit=psi
